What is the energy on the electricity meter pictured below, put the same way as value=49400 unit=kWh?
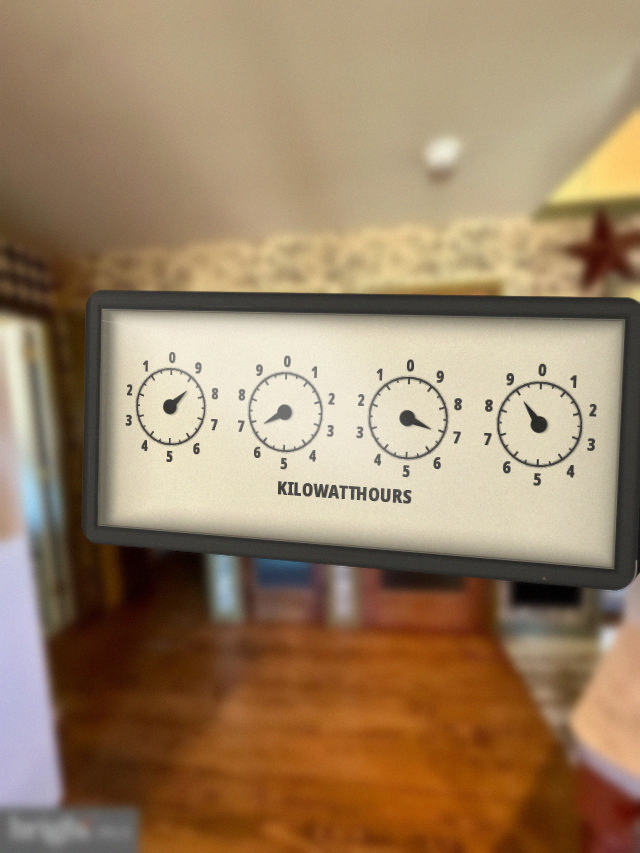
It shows value=8669 unit=kWh
